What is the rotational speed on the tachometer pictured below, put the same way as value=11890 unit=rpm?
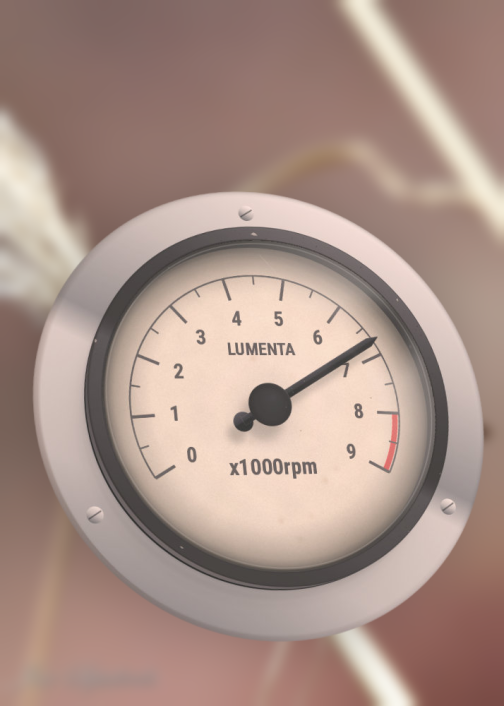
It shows value=6750 unit=rpm
